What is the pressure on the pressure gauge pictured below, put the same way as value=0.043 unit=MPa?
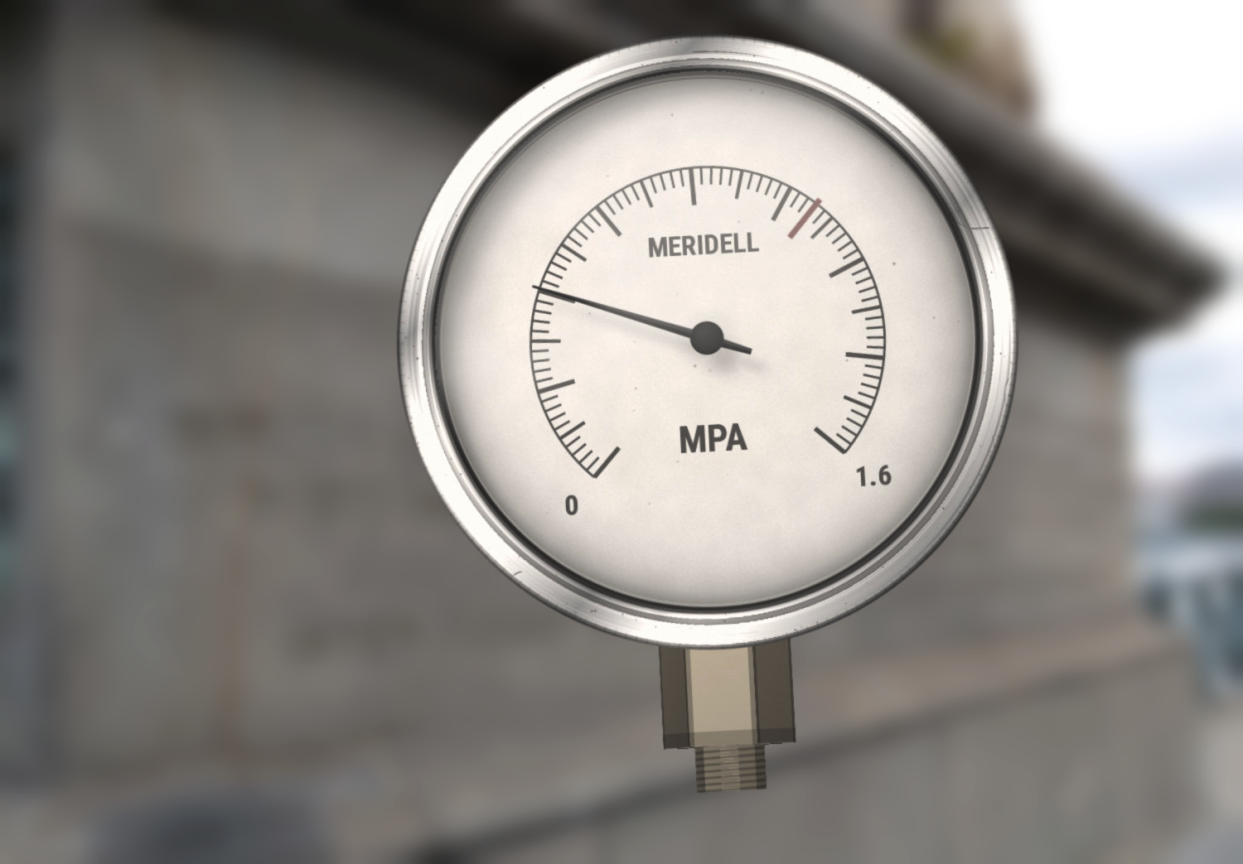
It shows value=0.4 unit=MPa
